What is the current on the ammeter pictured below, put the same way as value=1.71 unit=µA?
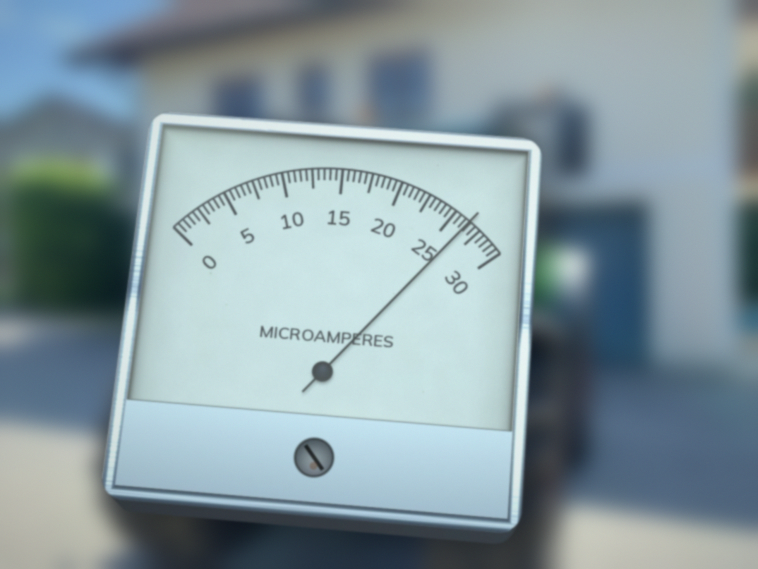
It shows value=26.5 unit=µA
